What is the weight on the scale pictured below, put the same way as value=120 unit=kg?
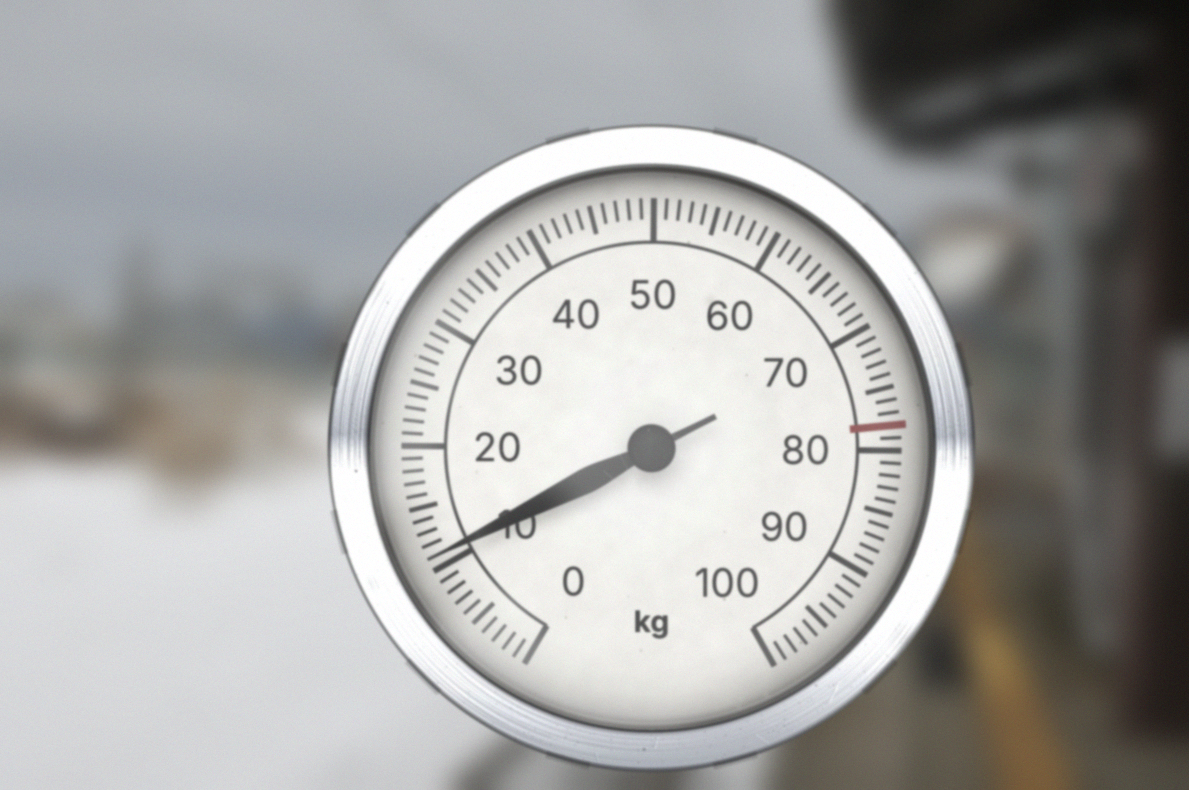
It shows value=11 unit=kg
